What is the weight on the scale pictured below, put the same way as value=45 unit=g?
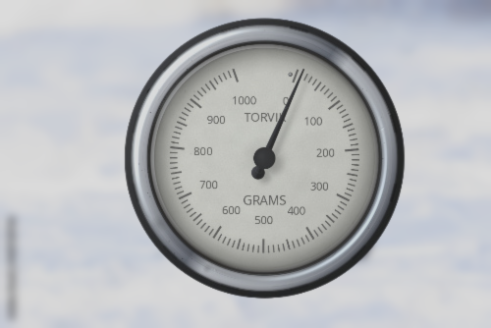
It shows value=10 unit=g
